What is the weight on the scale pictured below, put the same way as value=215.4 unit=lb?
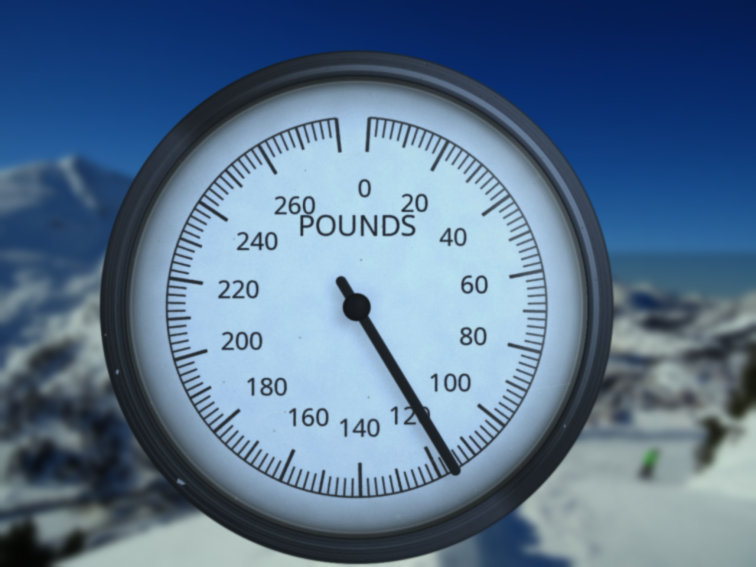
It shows value=116 unit=lb
